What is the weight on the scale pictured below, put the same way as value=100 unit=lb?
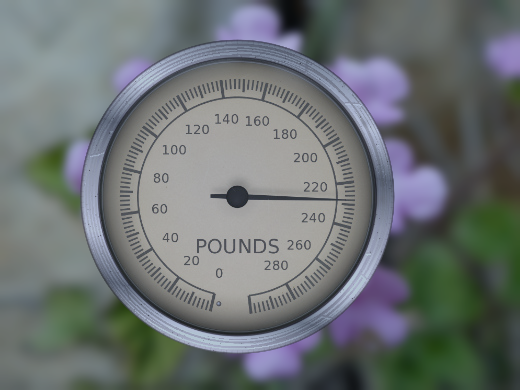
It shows value=228 unit=lb
